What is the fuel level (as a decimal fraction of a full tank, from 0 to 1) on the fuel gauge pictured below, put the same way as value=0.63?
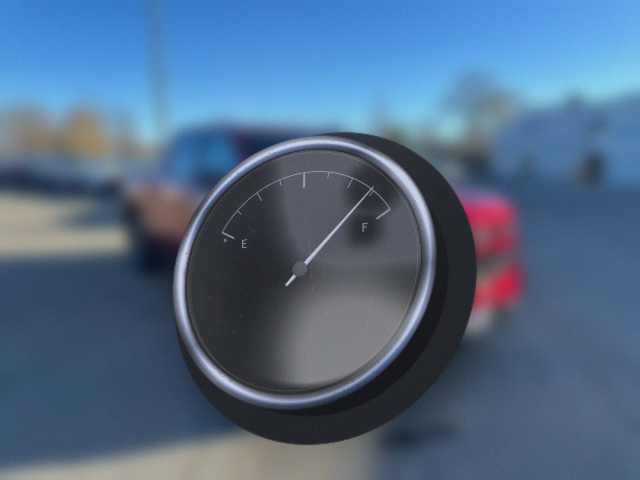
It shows value=0.875
